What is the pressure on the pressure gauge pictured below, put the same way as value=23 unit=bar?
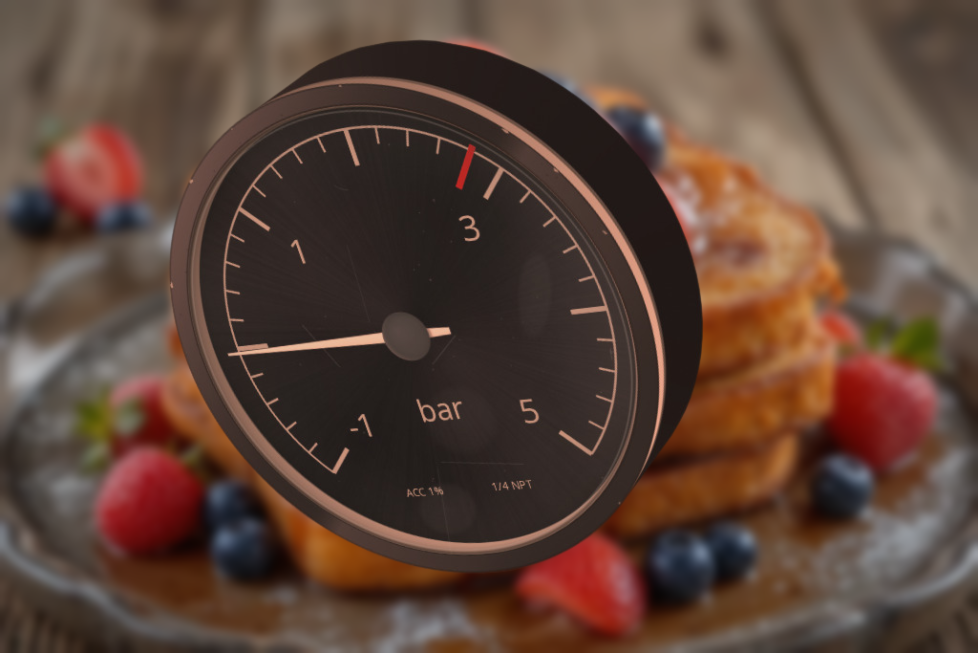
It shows value=0 unit=bar
